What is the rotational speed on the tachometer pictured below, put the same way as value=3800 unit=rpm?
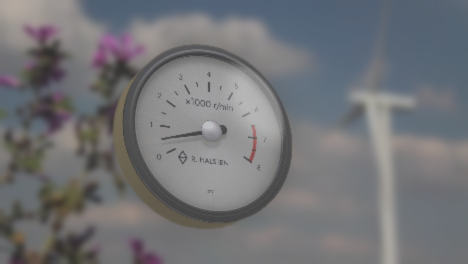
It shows value=500 unit=rpm
